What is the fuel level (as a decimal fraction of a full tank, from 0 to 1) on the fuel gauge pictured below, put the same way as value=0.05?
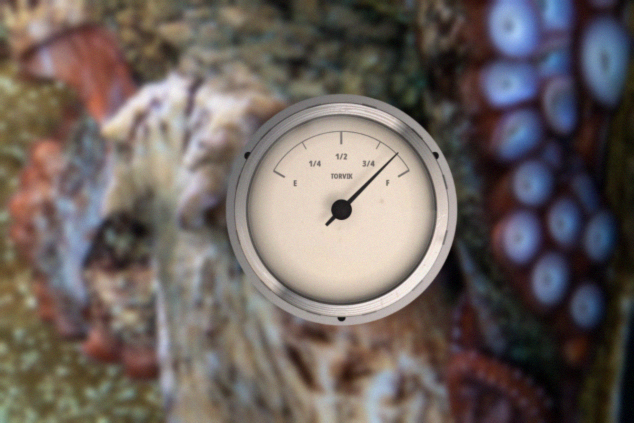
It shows value=0.875
